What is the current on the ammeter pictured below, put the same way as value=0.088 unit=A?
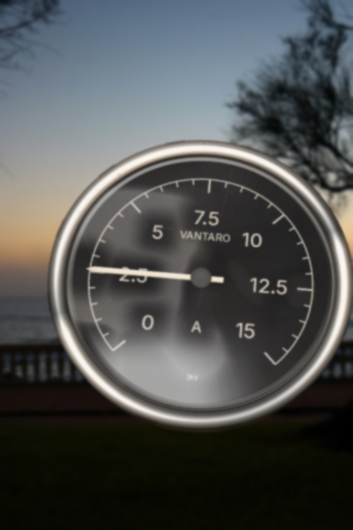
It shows value=2.5 unit=A
